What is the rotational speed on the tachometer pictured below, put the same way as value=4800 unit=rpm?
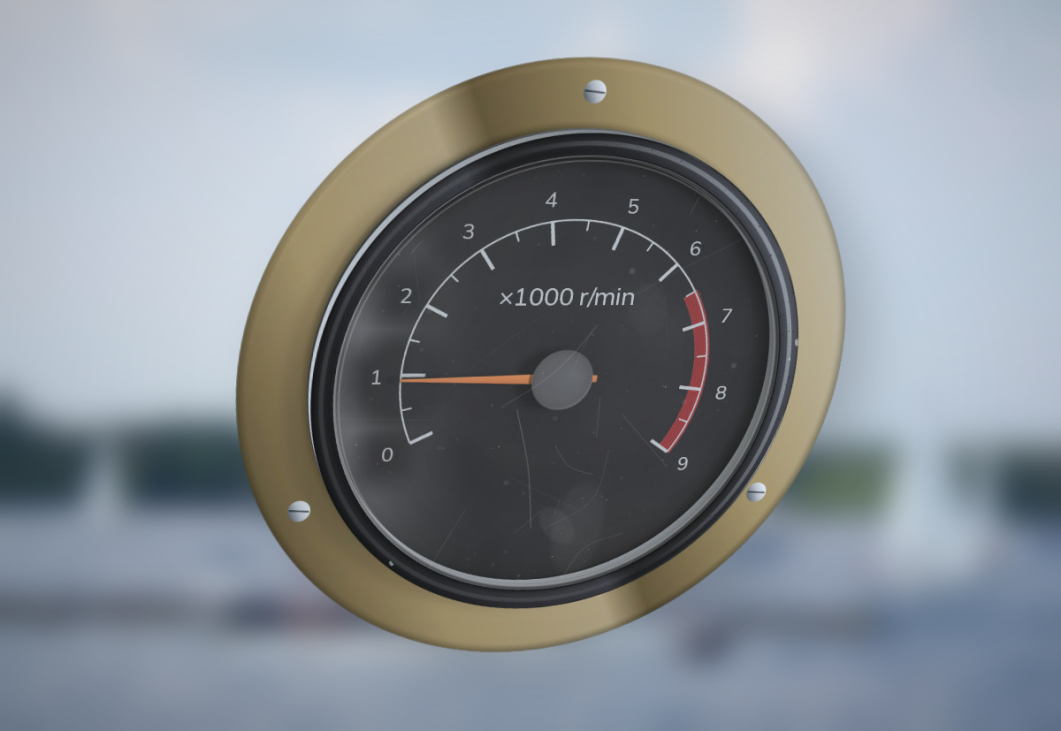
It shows value=1000 unit=rpm
